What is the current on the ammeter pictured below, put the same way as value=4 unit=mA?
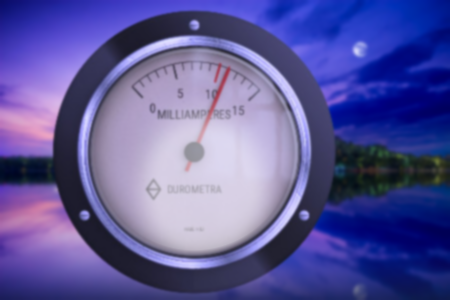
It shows value=11 unit=mA
